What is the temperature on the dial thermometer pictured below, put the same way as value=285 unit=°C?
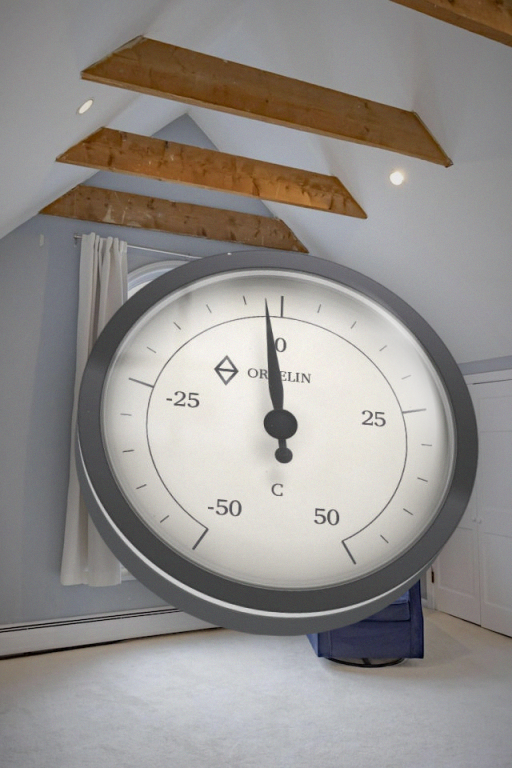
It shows value=-2.5 unit=°C
